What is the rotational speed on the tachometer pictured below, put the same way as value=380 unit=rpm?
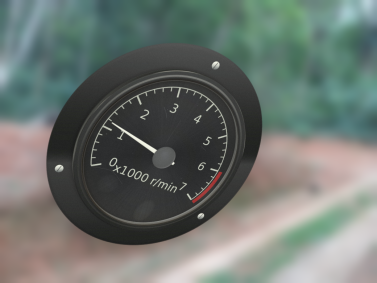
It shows value=1200 unit=rpm
